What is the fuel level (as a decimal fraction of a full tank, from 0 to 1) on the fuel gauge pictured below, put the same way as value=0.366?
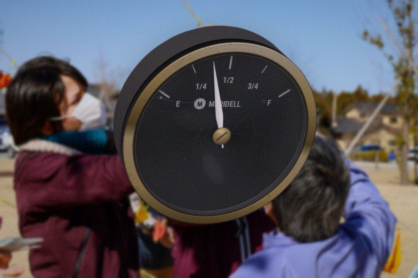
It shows value=0.375
